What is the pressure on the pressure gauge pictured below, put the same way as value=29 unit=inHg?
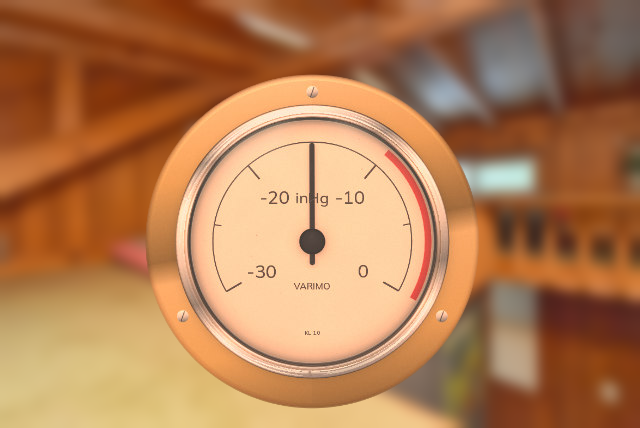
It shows value=-15 unit=inHg
